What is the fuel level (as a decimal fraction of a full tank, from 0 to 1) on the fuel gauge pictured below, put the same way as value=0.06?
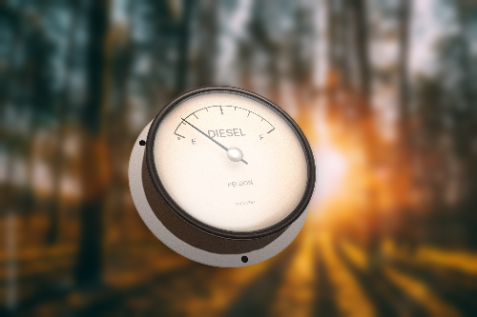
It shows value=0.125
